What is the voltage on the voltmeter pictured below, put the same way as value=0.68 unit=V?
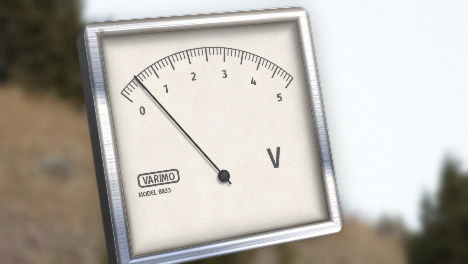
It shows value=0.5 unit=V
